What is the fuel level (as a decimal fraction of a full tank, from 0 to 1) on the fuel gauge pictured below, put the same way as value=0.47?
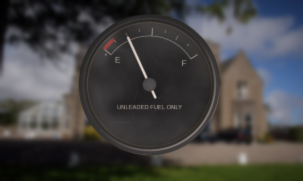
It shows value=0.25
